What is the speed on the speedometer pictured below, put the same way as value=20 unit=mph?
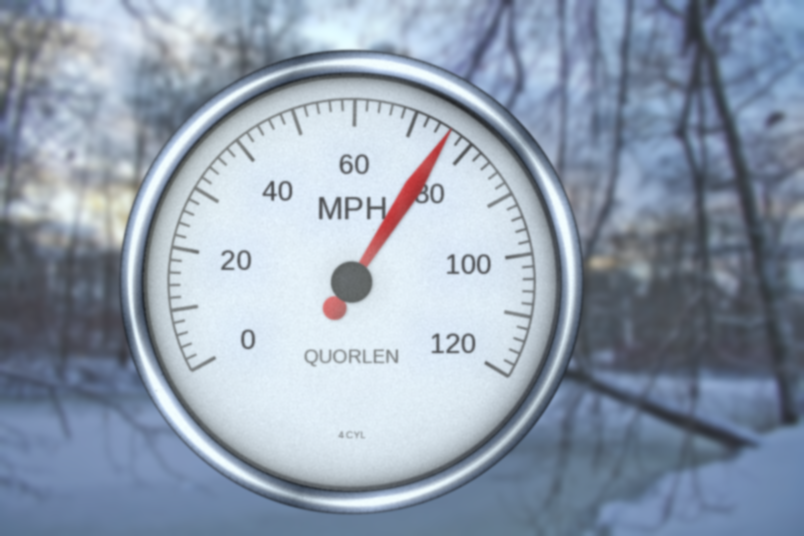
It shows value=76 unit=mph
